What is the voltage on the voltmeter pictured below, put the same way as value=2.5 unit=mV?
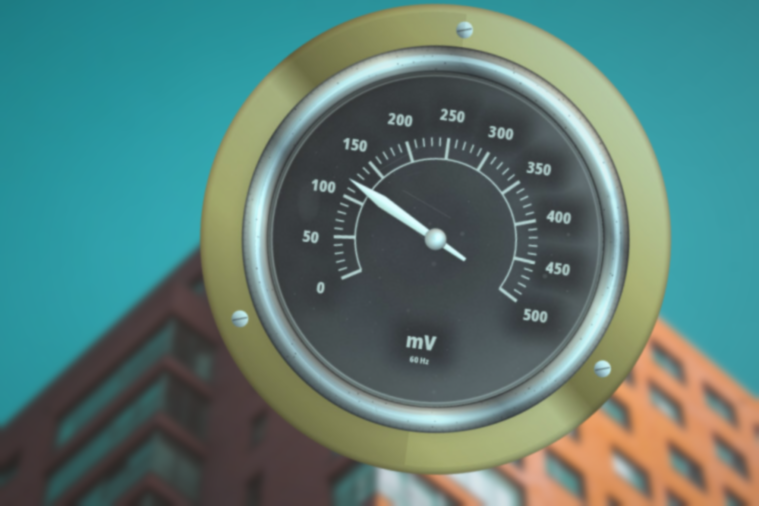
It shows value=120 unit=mV
